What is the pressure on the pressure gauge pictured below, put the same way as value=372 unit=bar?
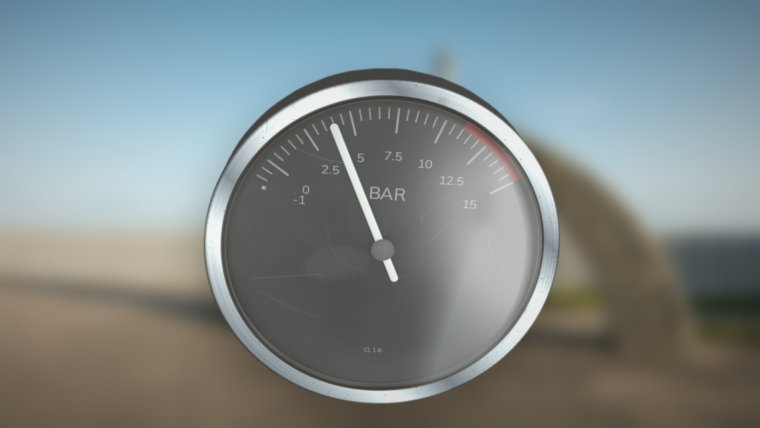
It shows value=4 unit=bar
